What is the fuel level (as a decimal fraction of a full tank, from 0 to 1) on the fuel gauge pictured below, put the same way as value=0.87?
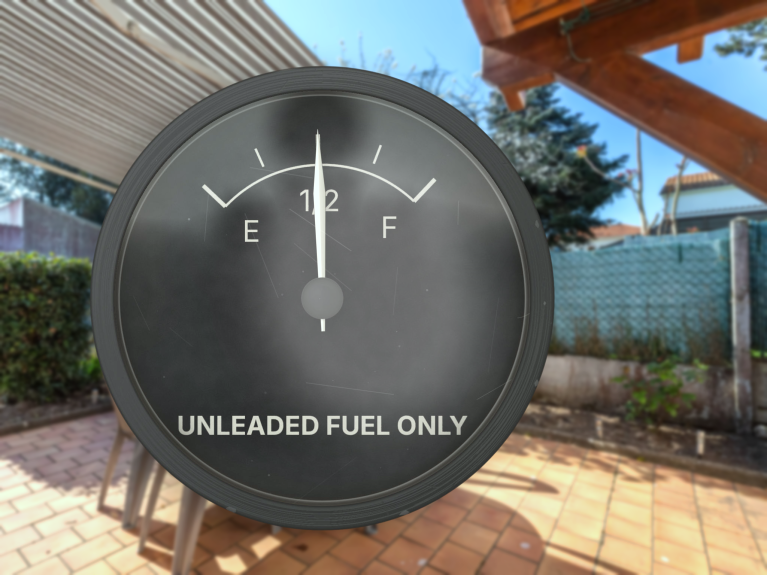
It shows value=0.5
